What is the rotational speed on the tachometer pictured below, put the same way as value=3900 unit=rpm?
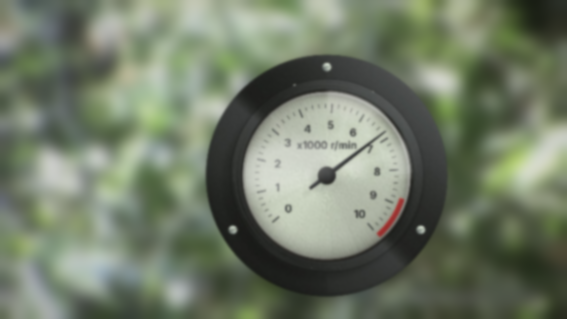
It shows value=6800 unit=rpm
